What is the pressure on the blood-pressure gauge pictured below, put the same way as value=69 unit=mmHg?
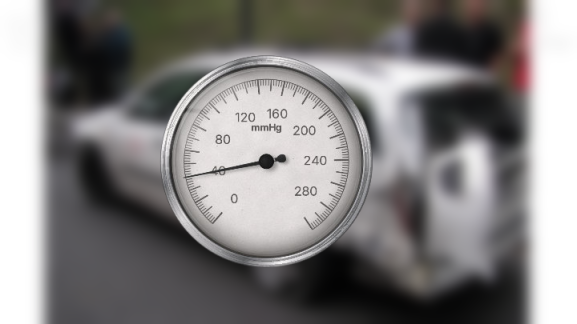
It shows value=40 unit=mmHg
